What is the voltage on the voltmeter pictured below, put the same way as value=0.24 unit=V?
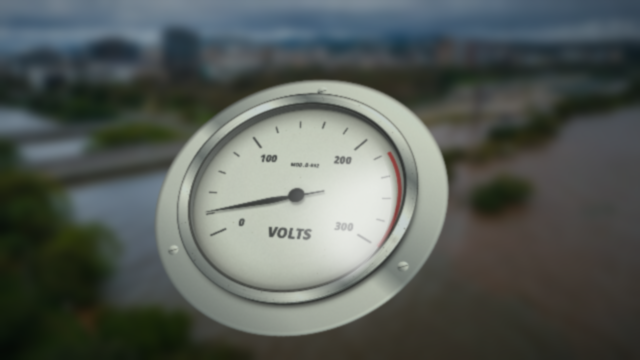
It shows value=20 unit=V
